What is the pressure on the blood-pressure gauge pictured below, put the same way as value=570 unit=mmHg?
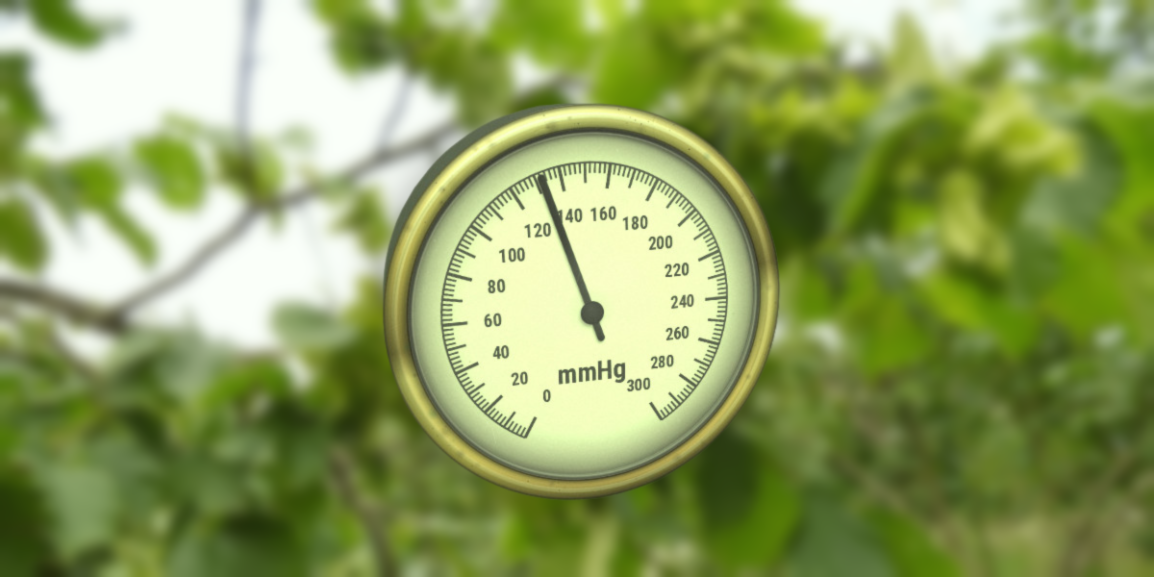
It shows value=132 unit=mmHg
